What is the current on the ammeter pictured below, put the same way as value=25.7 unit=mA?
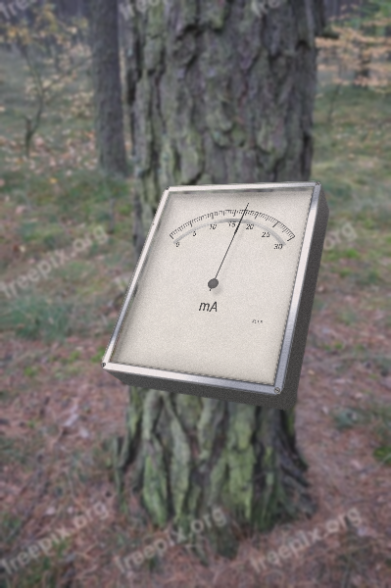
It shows value=17.5 unit=mA
